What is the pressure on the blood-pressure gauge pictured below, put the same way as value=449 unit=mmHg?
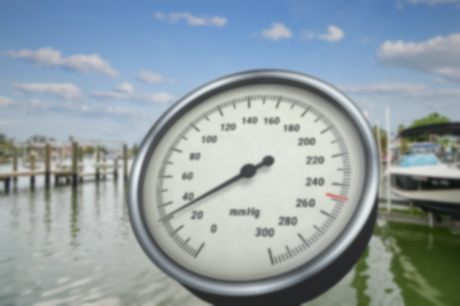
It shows value=30 unit=mmHg
